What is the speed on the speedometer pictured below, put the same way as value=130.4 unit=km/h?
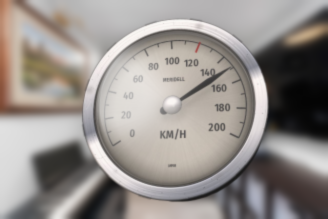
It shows value=150 unit=km/h
